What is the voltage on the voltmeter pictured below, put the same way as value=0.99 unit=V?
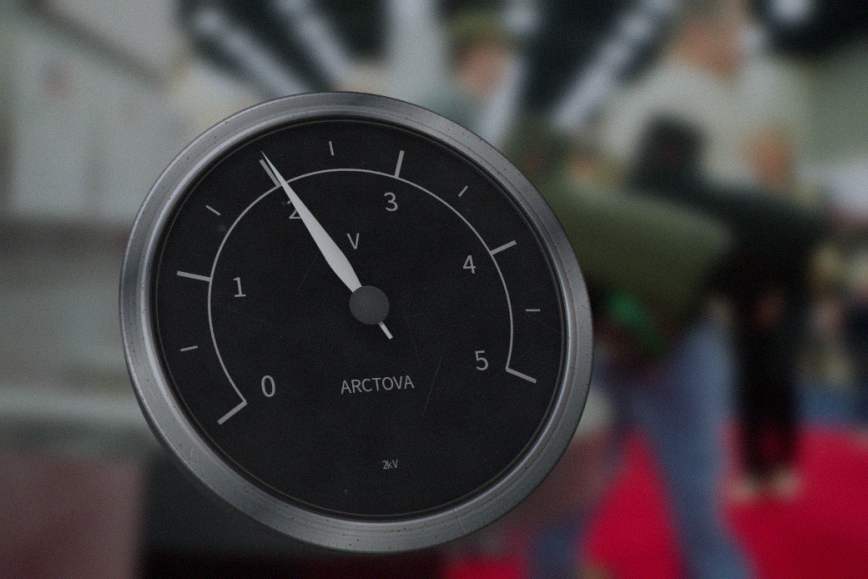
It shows value=2 unit=V
